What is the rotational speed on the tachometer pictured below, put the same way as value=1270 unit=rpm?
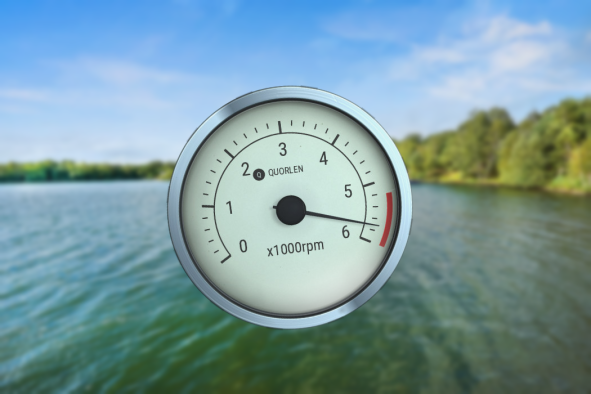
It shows value=5700 unit=rpm
